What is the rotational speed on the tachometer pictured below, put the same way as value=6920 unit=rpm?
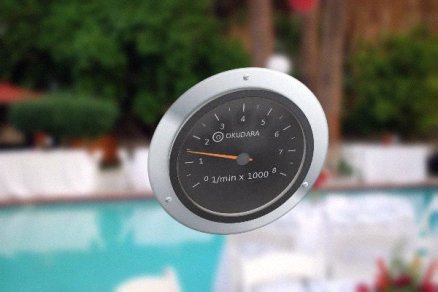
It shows value=1500 unit=rpm
